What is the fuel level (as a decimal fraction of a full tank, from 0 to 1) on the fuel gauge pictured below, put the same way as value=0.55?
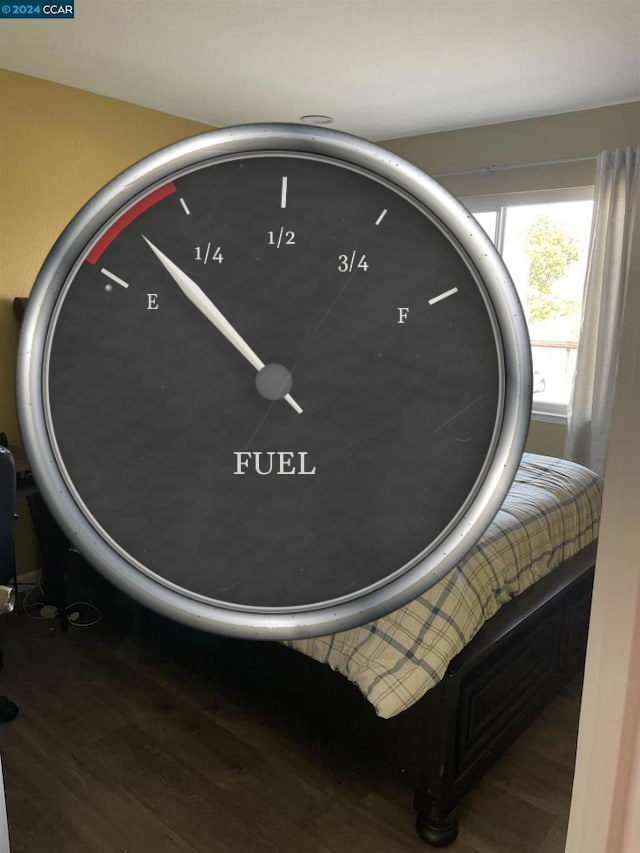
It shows value=0.125
